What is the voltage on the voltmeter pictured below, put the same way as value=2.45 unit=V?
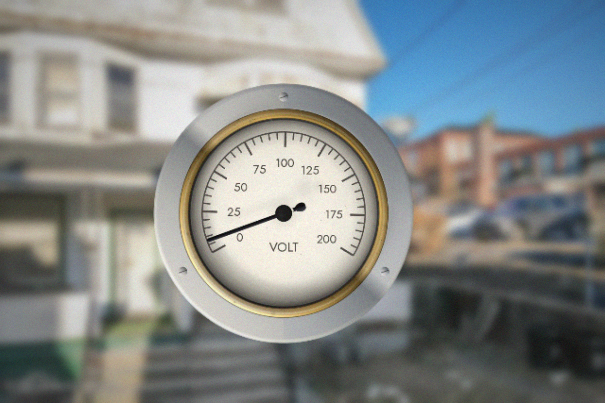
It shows value=7.5 unit=V
